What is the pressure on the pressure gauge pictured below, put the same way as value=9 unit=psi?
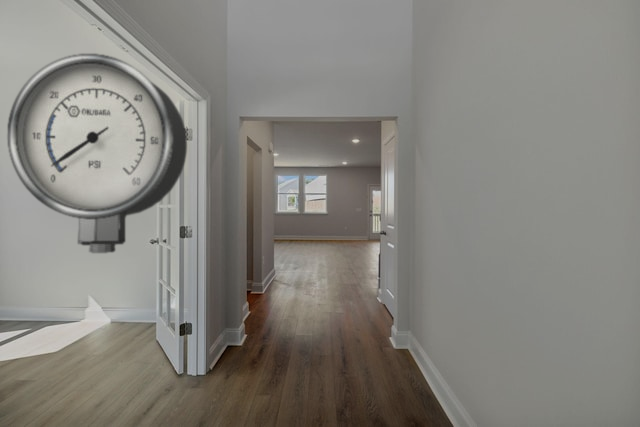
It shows value=2 unit=psi
